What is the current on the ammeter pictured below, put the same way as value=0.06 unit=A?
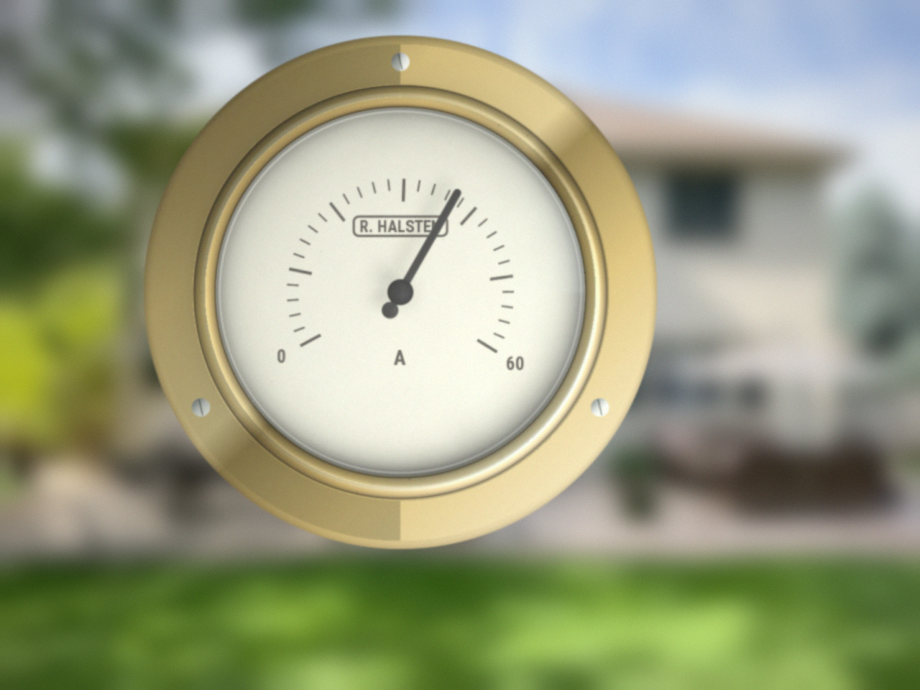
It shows value=37 unit=A
